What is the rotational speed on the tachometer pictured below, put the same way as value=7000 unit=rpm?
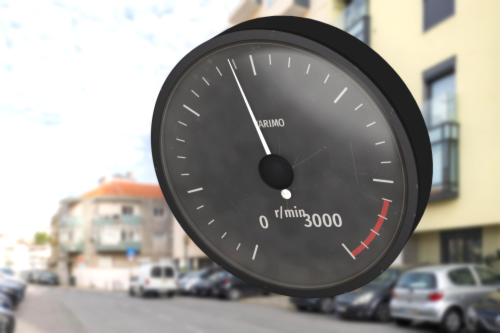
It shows value=1400 unit=rpm
